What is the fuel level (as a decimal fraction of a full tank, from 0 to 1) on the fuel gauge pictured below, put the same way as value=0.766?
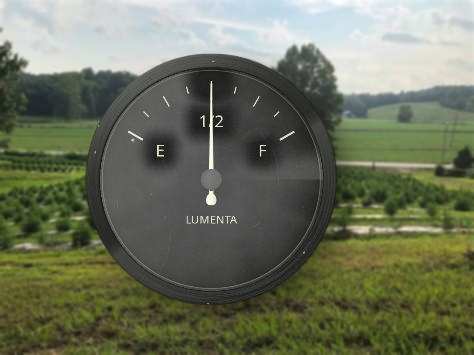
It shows value=0.5
